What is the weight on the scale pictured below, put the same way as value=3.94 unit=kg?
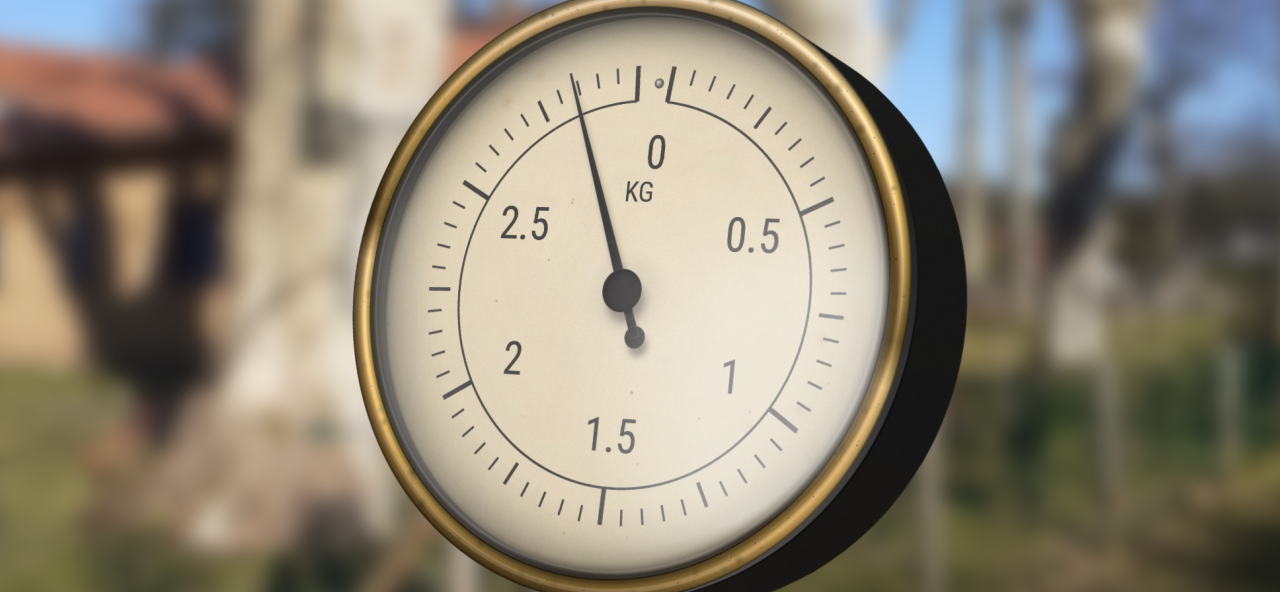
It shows value=2.85 unit=kg
